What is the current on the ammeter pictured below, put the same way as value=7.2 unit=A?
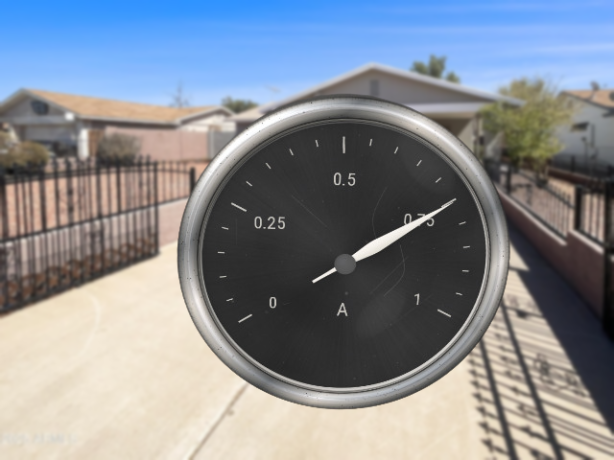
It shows value=0.75 unit=A
